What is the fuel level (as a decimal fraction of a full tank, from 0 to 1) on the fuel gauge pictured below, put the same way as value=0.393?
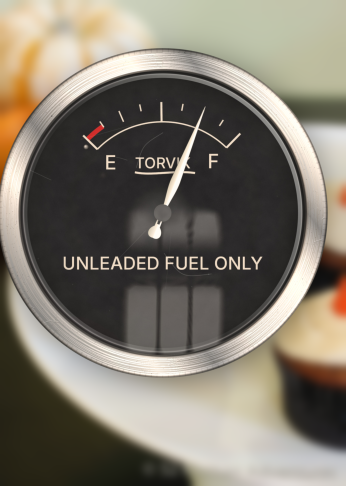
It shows value=0.75
